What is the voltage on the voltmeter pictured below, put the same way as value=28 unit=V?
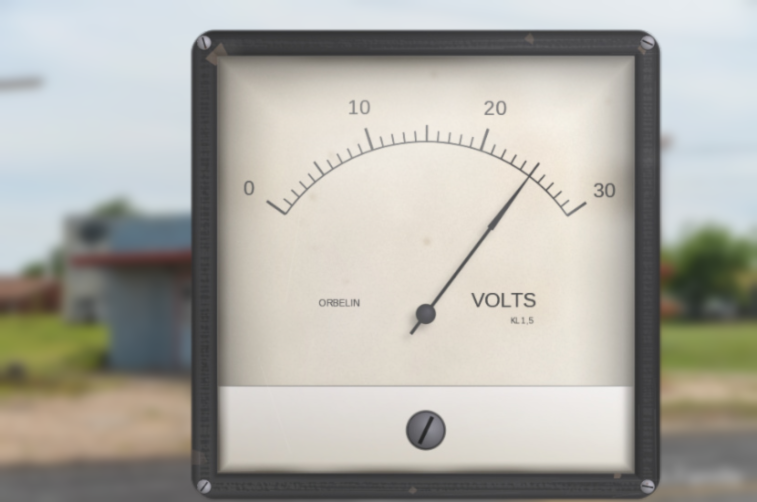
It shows value=25 unit=V
